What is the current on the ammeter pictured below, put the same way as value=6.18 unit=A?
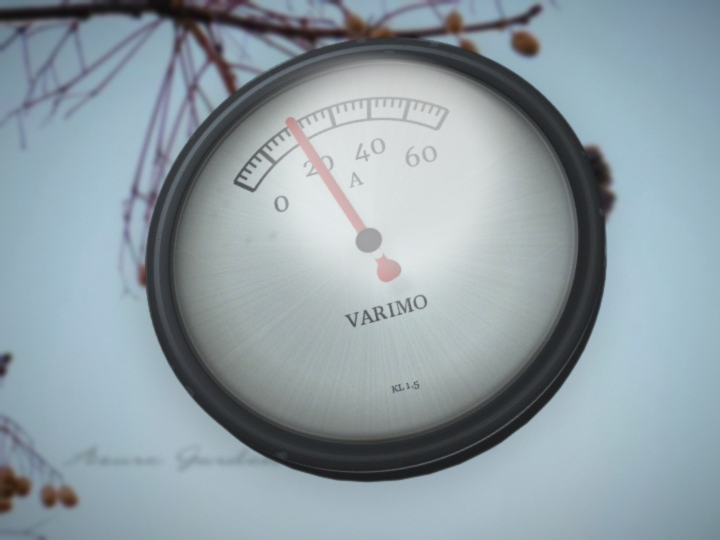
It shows value=20 unit=A
